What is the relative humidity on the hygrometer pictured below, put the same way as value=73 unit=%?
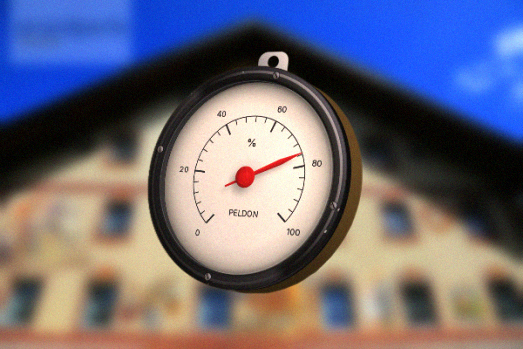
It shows value=76 unit=%
